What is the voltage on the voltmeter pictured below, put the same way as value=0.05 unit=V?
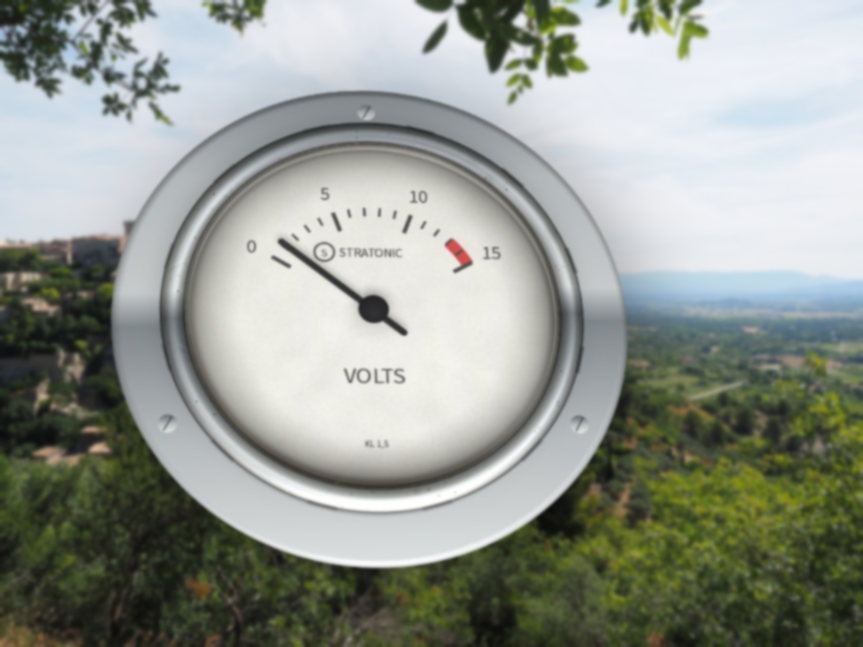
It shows value=1 unit=V
